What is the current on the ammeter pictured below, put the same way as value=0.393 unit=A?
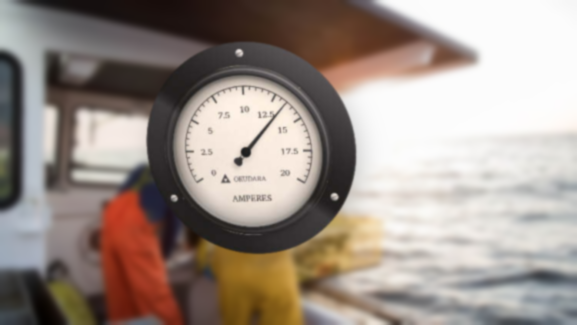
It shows value=13.5 unit=A
